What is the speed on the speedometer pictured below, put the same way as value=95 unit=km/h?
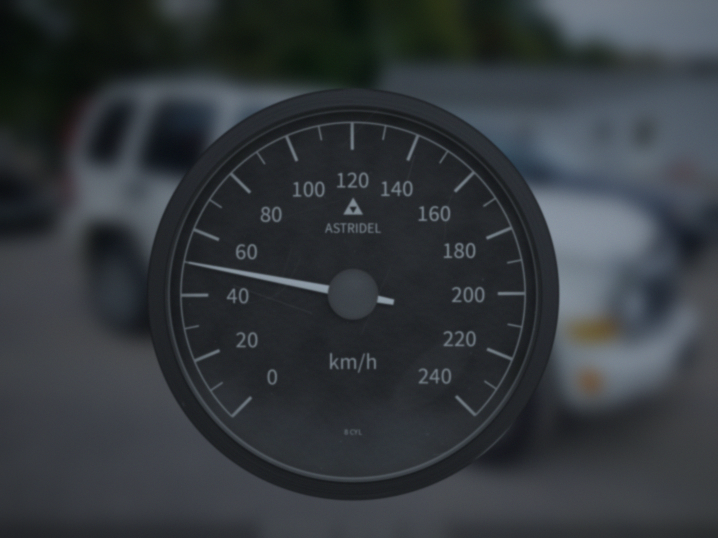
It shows value=50 unit=km/h
